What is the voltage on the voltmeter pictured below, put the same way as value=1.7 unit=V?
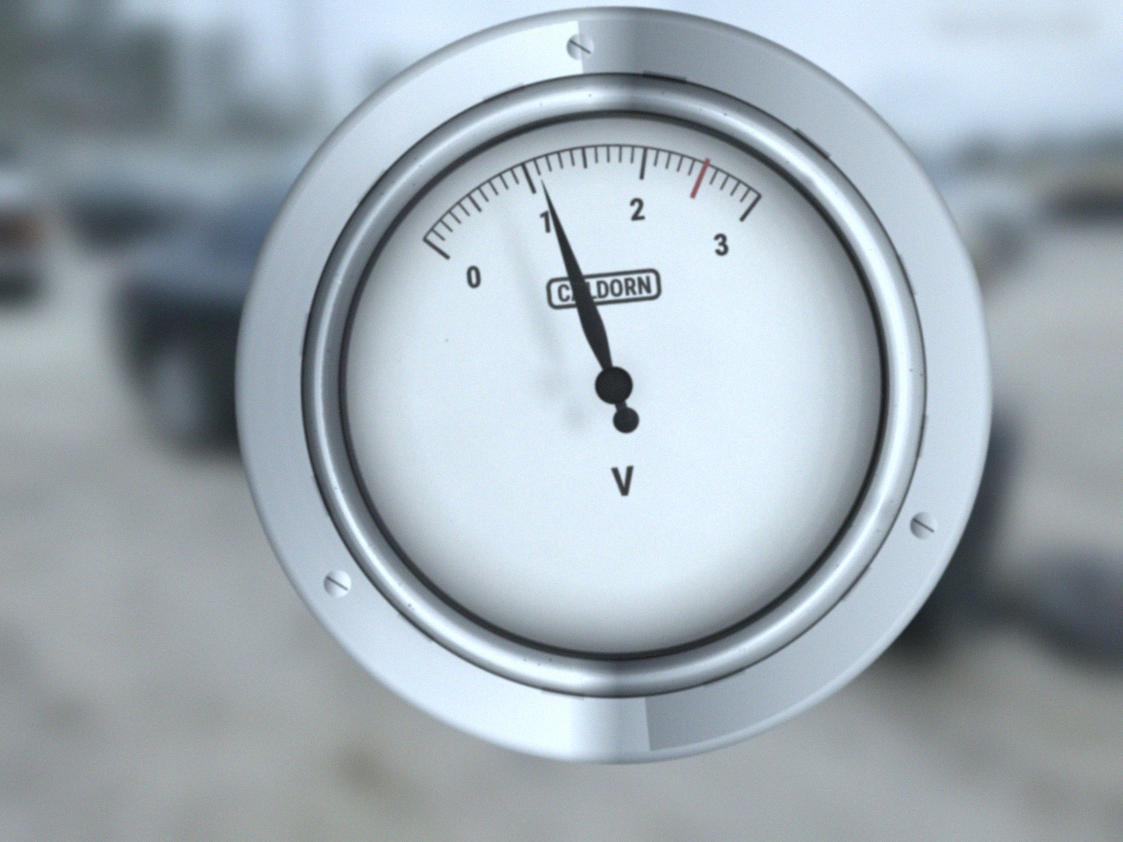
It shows value=1.1 unit=V
